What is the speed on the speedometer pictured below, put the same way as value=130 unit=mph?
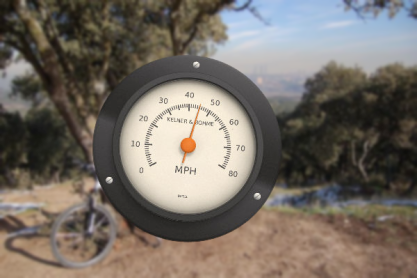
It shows value=45 unit=mph
